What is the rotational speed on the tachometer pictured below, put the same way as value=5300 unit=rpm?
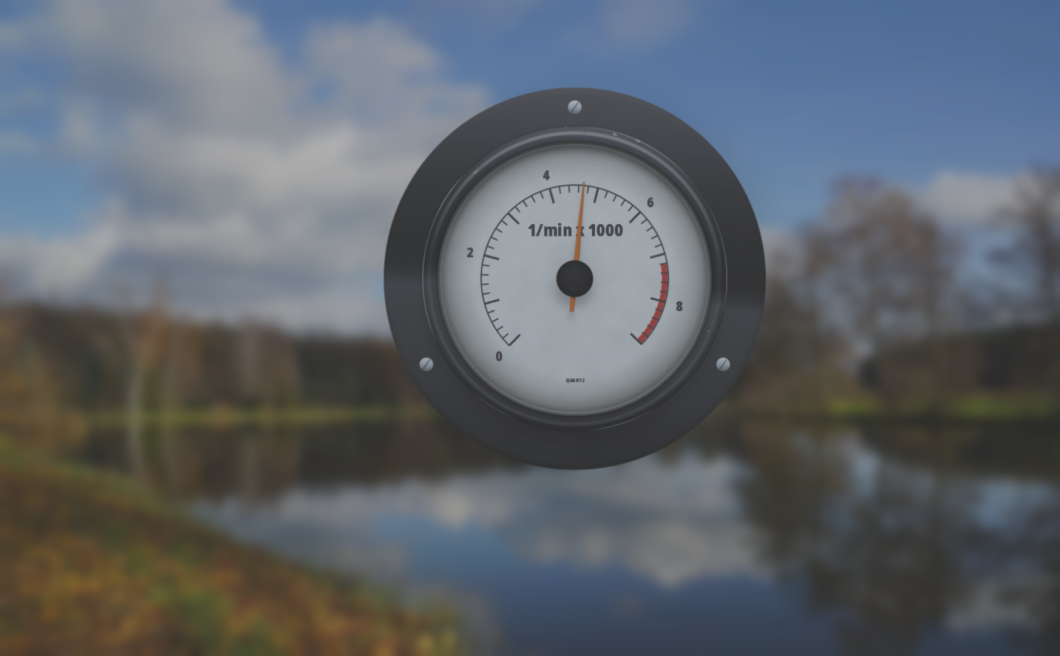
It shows value=4700 unit=rpm
